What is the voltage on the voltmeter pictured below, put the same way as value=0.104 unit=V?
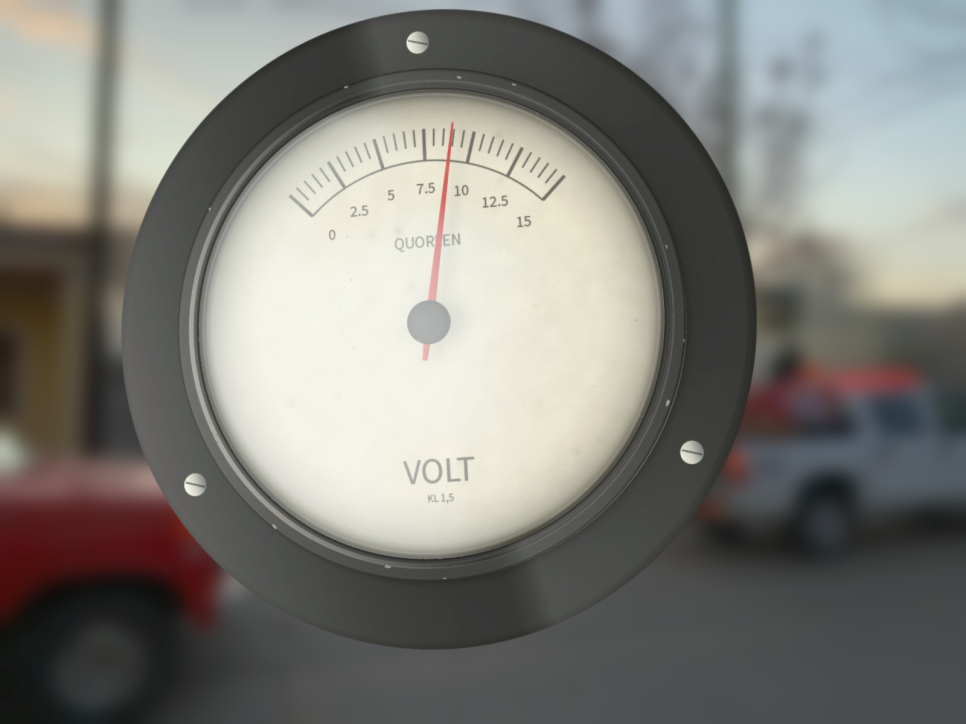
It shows value=9 unit=V
